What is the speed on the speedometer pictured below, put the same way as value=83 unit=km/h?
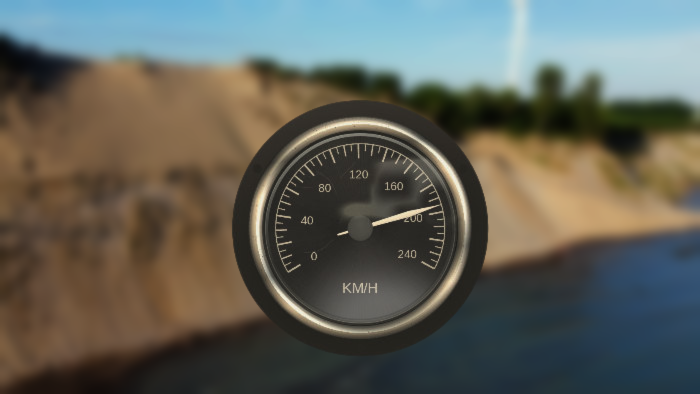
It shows value=195 unit=km/h
